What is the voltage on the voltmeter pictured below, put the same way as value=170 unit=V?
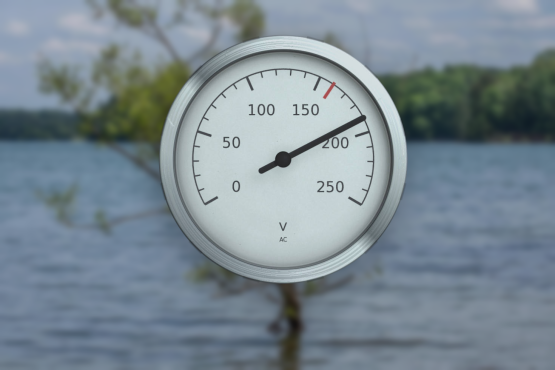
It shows value=190 unit=V
